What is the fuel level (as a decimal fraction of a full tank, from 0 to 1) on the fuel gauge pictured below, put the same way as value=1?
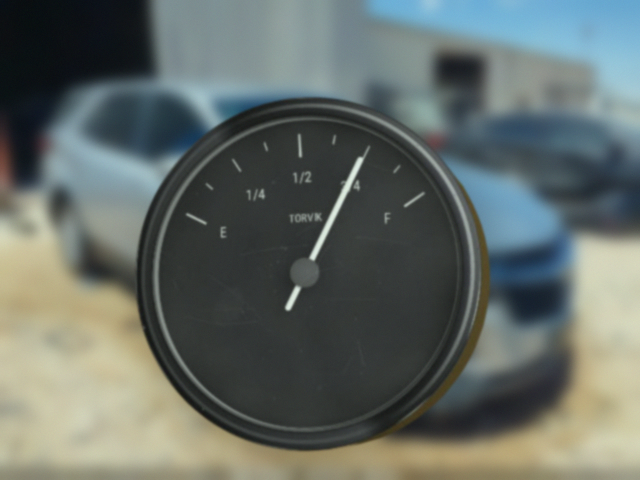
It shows value=0.75
